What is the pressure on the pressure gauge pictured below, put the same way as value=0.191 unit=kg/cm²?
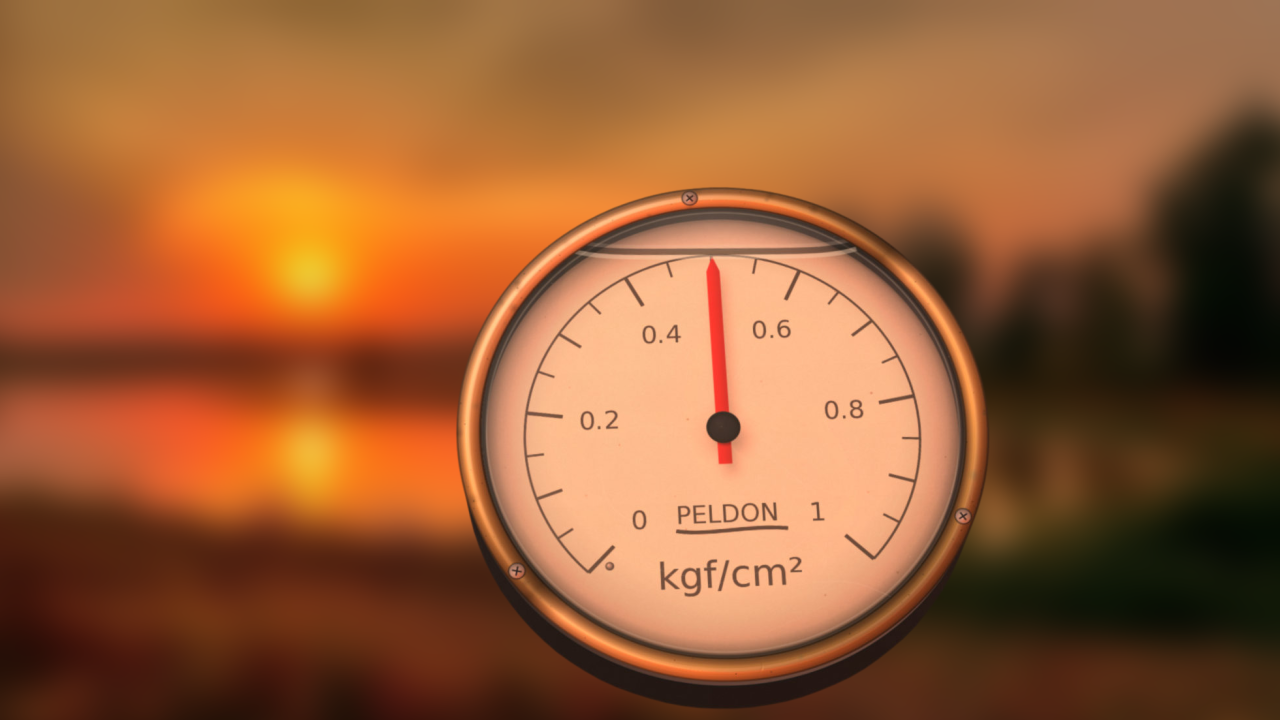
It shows value=0.5 unit=kg/cm²
